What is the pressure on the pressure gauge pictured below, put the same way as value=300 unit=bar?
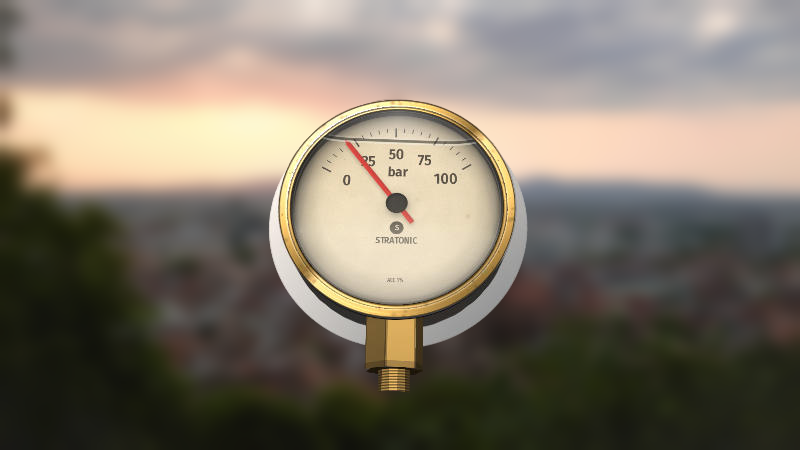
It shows value=20 unit=bar
